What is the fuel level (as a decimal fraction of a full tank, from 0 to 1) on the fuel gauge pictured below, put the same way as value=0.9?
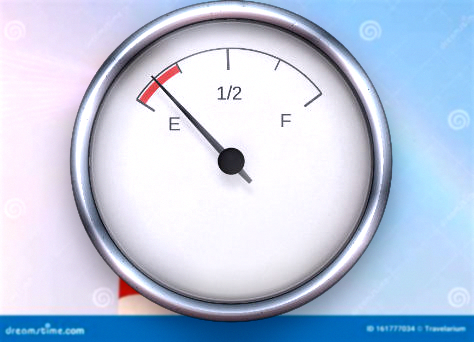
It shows value=0.125
